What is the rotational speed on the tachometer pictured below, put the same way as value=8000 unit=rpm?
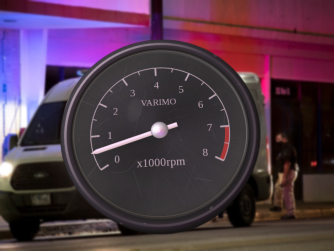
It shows value=500 unit=rpm
